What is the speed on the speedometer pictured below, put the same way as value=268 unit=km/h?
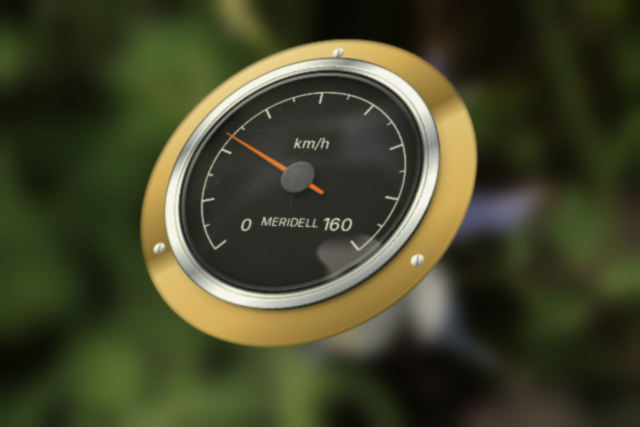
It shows value=45 unit=km/h
